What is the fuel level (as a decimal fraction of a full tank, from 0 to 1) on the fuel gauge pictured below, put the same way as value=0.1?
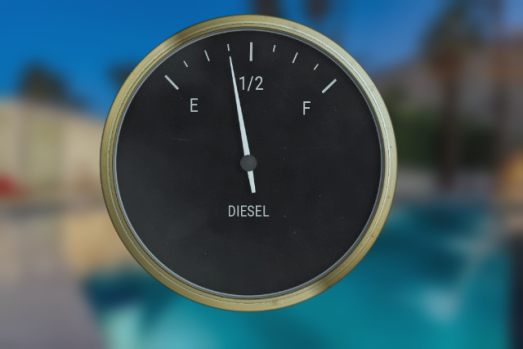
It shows value=0.375
